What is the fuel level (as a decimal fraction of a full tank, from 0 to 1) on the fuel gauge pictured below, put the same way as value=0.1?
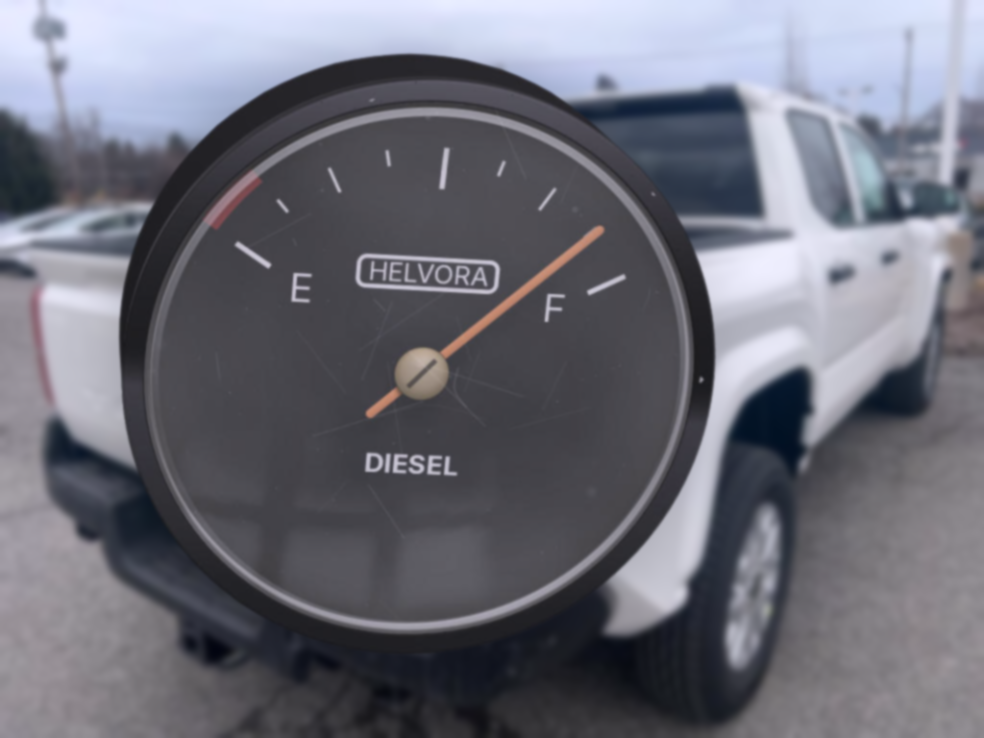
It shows value=0.875
